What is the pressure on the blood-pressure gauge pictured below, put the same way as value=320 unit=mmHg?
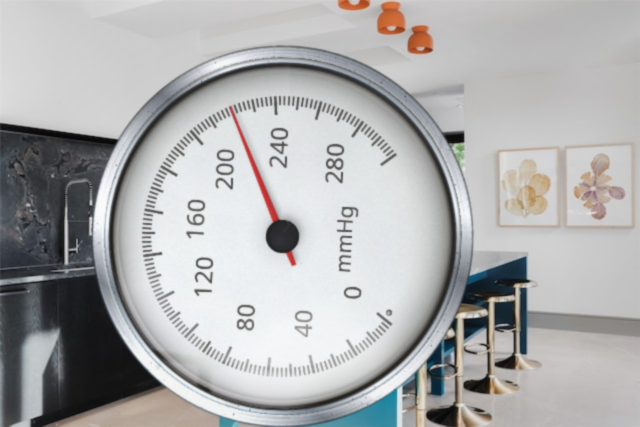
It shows value=220 unit=mmHg
